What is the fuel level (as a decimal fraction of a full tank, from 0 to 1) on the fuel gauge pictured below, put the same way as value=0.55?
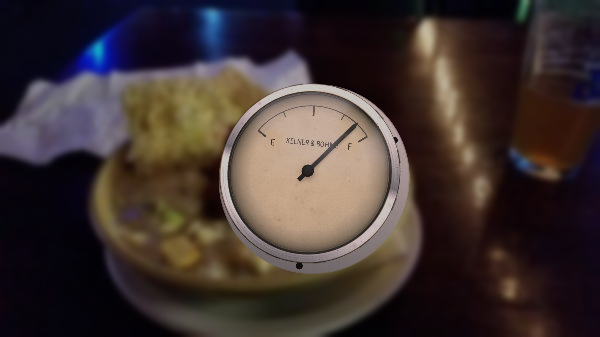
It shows value=0.875
